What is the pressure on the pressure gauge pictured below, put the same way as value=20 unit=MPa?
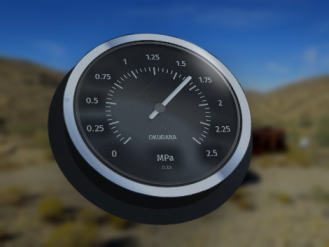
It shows value=1.65 unit=MPa
